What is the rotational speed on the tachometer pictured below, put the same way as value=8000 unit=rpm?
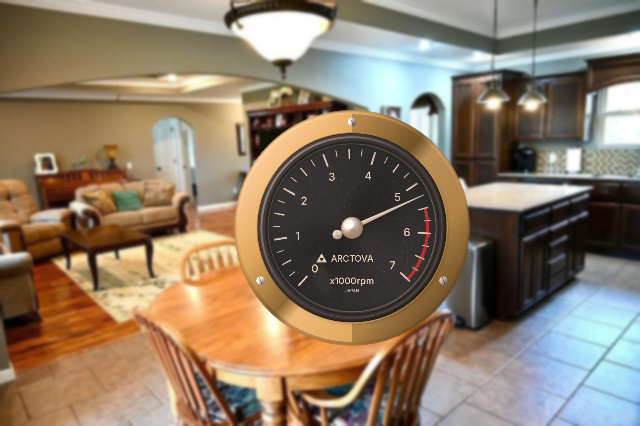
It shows value=5250 unit=rpm
